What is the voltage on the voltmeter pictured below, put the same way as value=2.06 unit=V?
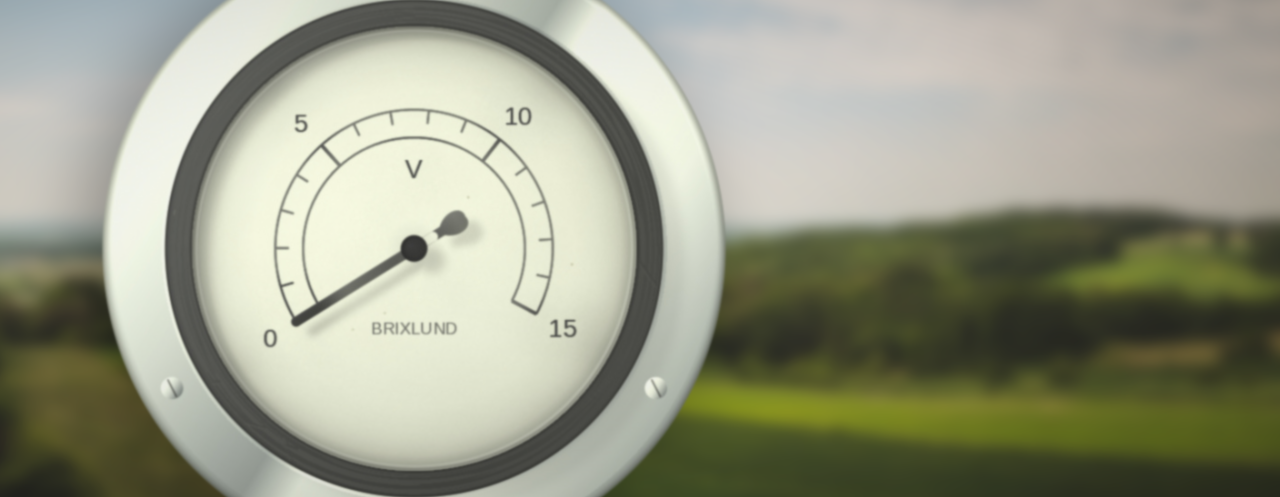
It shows value=0 unit=V
